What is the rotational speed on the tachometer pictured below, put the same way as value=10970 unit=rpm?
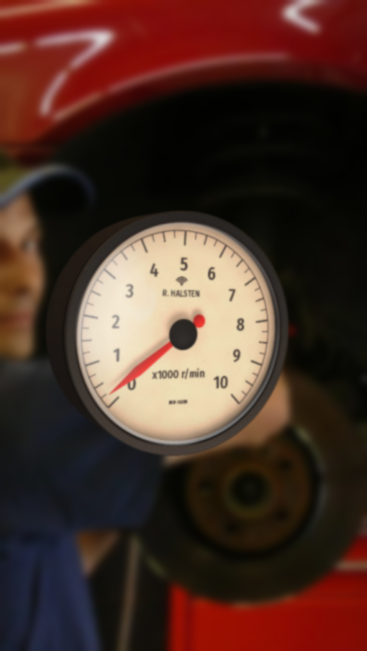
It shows value=250 unit=rpm
